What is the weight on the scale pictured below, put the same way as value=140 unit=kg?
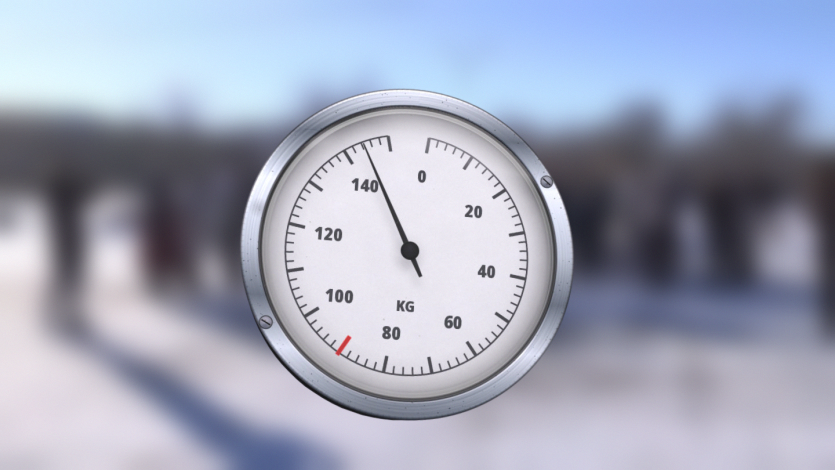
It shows value=144 unit=kg
